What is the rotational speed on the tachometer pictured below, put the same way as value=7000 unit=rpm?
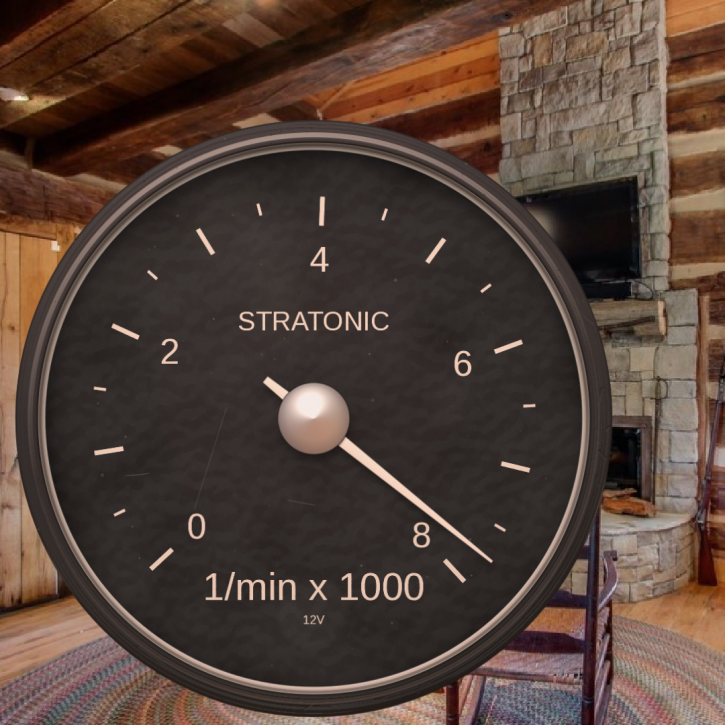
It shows value=7750 unit=rpm
